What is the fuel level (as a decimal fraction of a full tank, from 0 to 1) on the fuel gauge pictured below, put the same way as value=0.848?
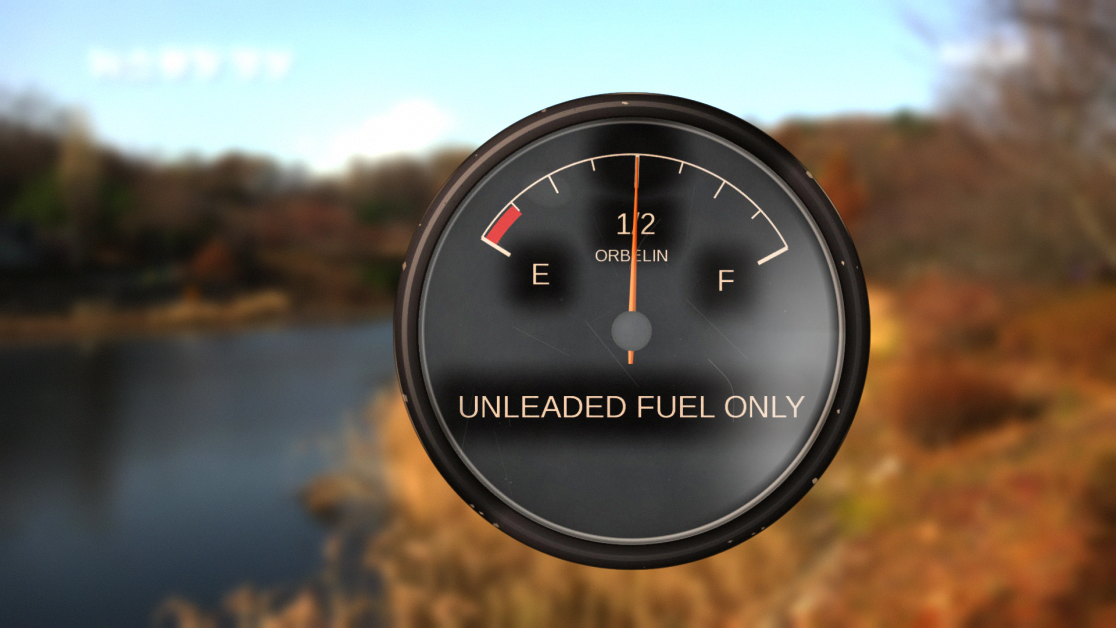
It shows value=0.5
